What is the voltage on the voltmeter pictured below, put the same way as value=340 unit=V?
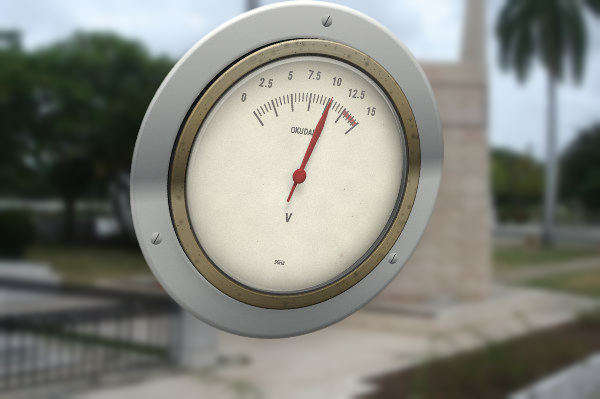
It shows value=10 unit=V
